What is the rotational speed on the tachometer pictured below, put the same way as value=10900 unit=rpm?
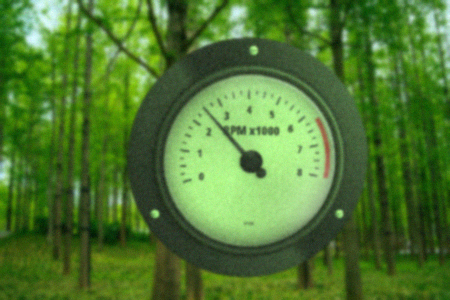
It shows value=2500 unit=rpm
